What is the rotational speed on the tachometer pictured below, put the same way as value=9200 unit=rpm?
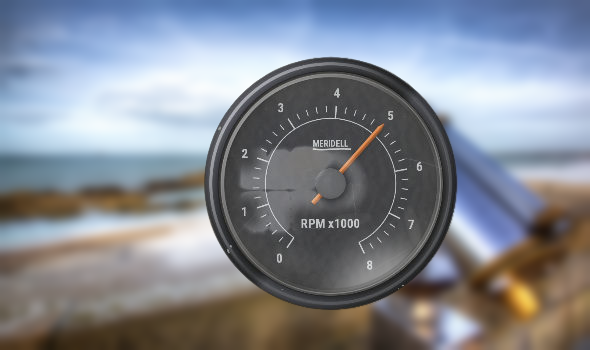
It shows value=5000 unit=rpm
